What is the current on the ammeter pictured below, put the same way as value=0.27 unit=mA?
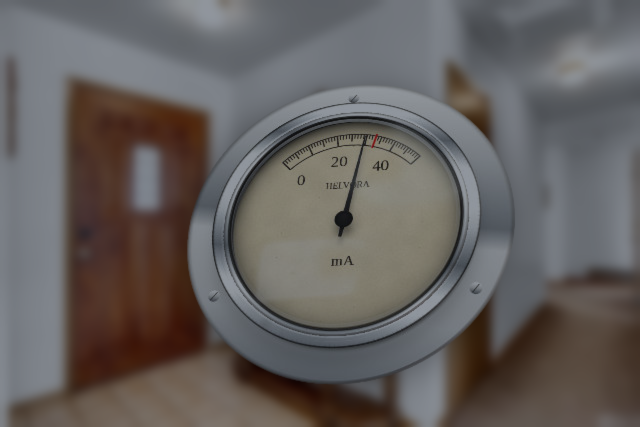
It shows value=30 unit=mA
